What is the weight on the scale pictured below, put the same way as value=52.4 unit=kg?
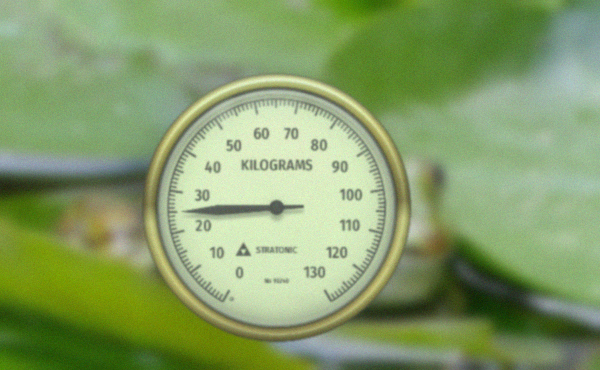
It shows value=25 unit=kg
